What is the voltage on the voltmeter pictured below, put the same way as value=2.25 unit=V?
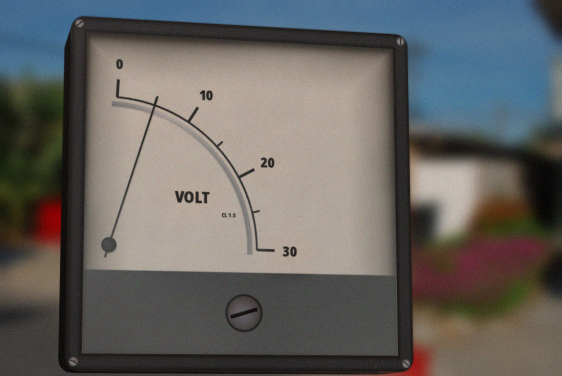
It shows value=5 unit=V
